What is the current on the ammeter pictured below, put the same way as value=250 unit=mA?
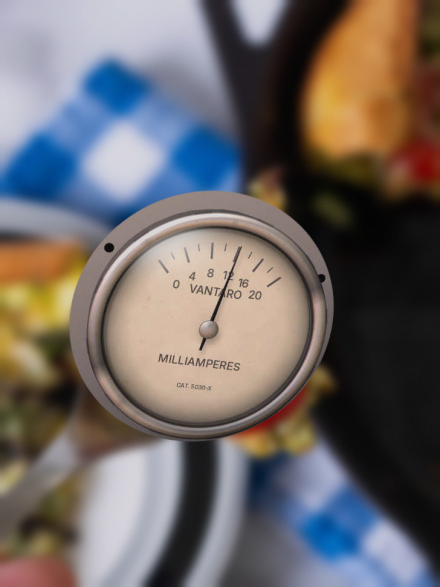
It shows value=12 unit=mA
